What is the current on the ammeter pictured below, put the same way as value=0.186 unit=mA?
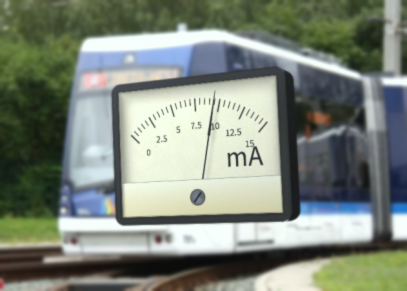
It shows value=9.5 unit=mA
